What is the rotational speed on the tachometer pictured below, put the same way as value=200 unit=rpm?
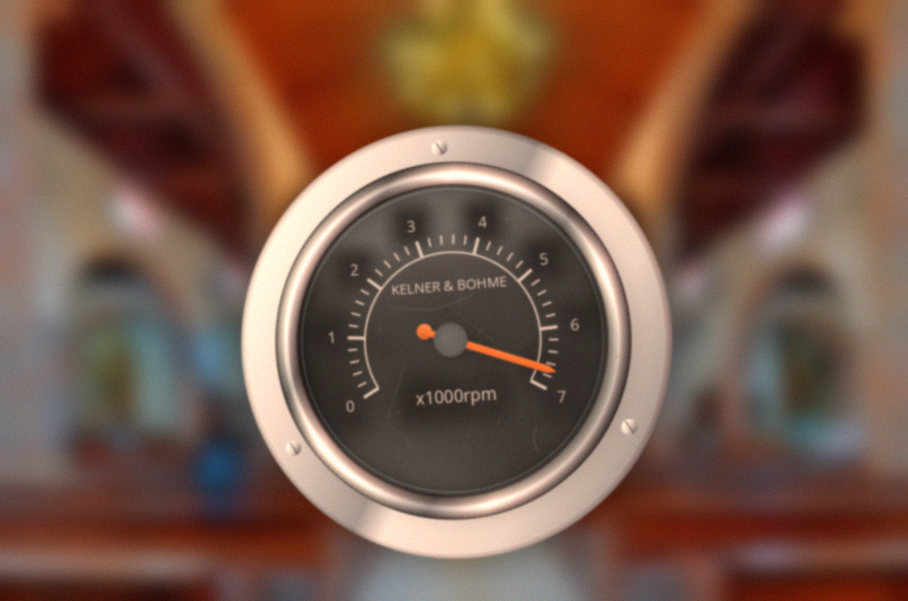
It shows value=6700 unit=rpm
